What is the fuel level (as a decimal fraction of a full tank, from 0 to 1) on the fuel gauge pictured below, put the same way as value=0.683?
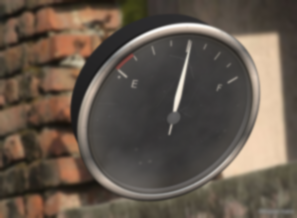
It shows value=0.5
